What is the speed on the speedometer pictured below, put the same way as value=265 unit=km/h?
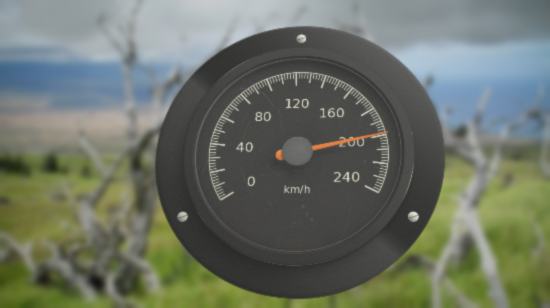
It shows value=200 unit=km/h
